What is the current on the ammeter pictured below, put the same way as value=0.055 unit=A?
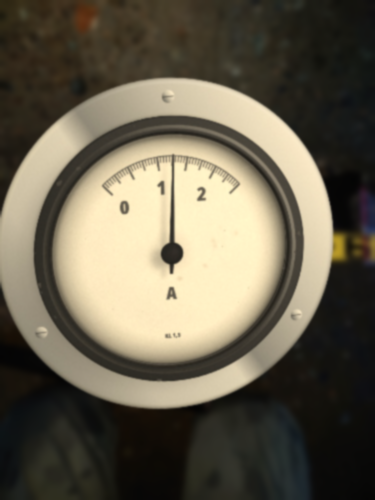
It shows value=1.25 unit=A
